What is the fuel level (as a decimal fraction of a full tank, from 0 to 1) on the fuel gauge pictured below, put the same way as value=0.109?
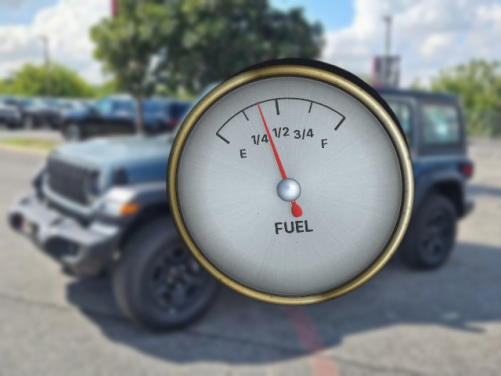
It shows value=0.375
